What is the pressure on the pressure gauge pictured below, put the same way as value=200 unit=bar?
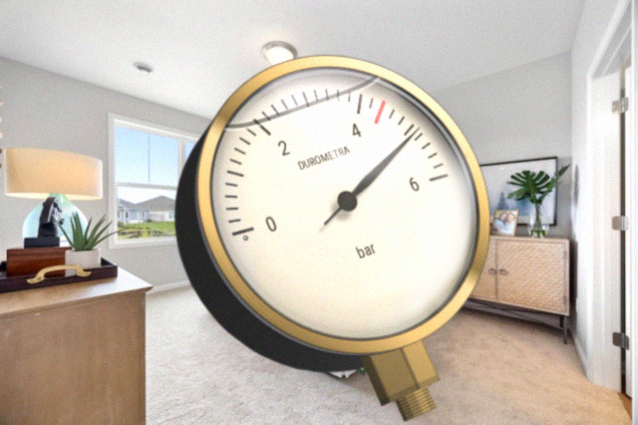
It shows value=5.1 unit=bar
